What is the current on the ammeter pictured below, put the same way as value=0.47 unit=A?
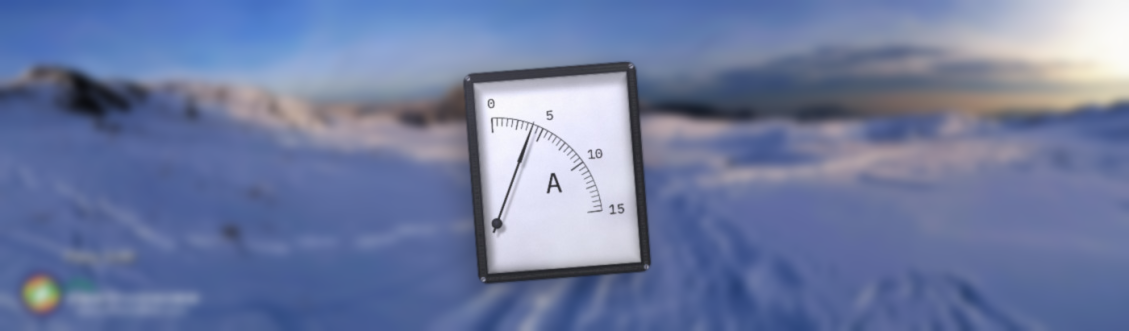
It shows value=4 unit=A
